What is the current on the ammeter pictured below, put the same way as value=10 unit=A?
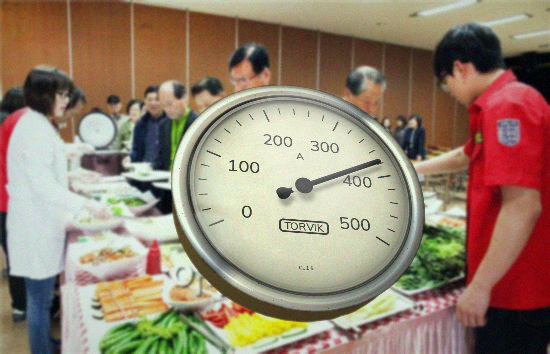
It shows value=380 unit=A
